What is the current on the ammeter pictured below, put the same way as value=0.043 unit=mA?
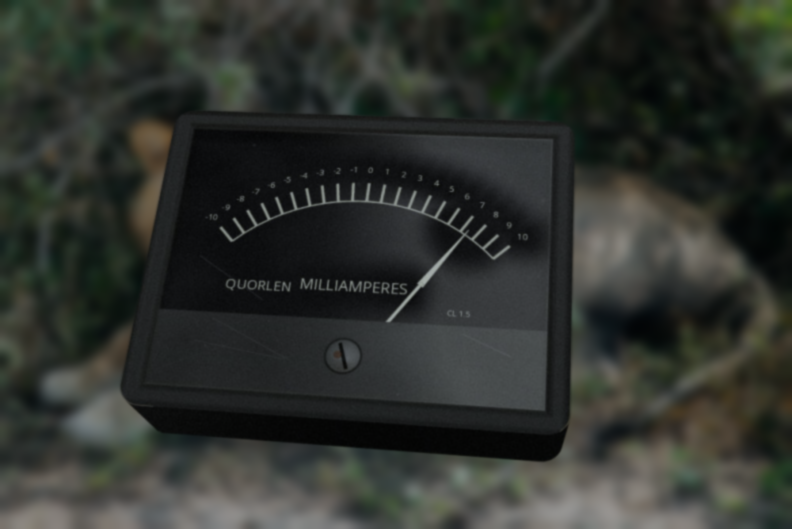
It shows value=7.5 unit=mA
